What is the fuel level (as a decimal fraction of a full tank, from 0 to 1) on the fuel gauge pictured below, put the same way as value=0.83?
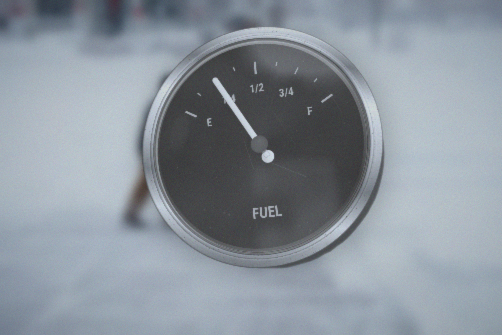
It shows value=0.25
